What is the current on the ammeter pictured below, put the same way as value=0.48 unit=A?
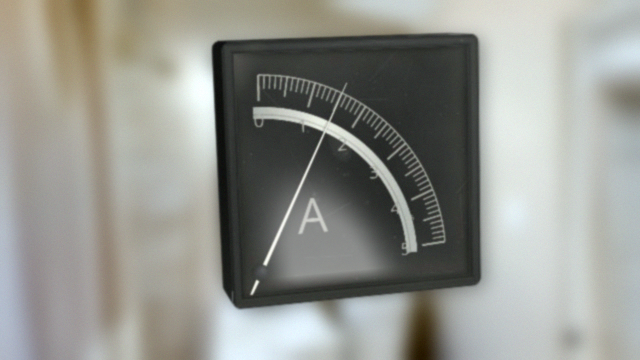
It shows value=1.5 unit=A
